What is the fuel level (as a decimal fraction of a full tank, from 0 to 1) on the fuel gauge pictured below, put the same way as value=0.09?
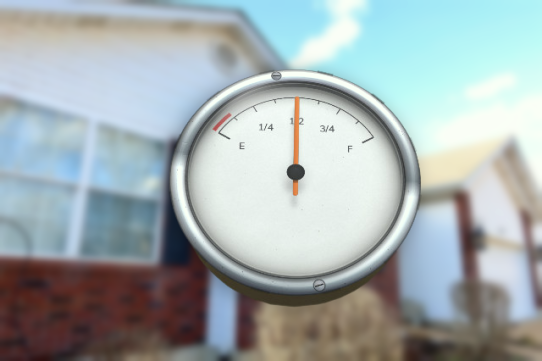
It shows value=0.5
